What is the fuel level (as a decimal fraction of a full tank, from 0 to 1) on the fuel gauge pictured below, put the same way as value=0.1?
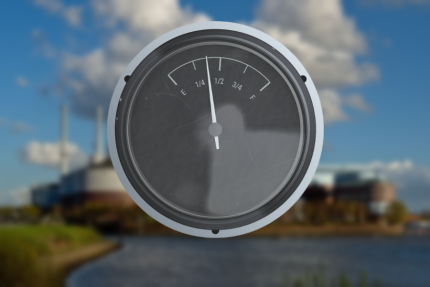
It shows value=0.375
